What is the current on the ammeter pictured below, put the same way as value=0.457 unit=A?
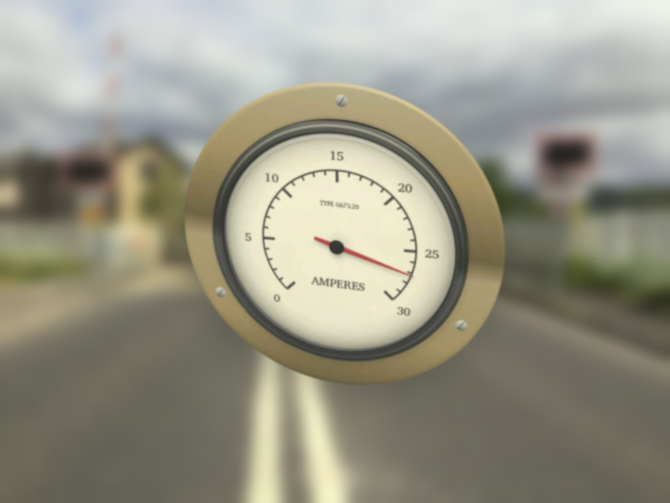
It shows value=27 unit=A
